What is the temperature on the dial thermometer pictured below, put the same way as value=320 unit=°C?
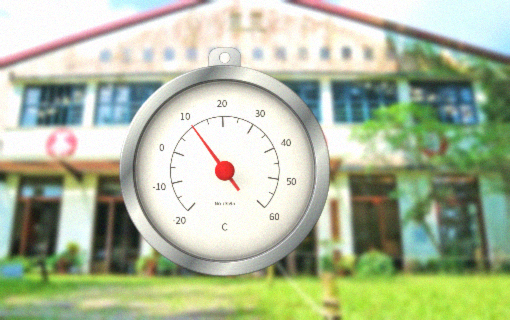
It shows value=10 unit=°C
